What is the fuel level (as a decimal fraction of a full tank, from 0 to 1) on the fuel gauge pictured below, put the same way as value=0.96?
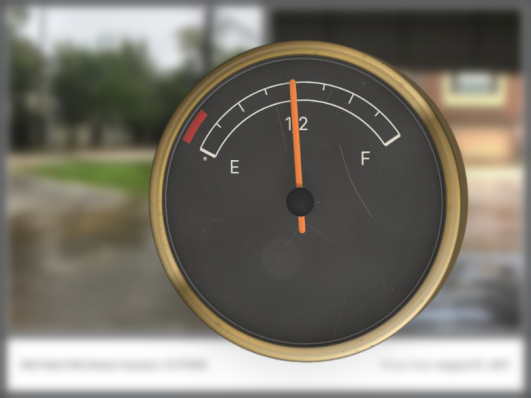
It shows value=0.5
